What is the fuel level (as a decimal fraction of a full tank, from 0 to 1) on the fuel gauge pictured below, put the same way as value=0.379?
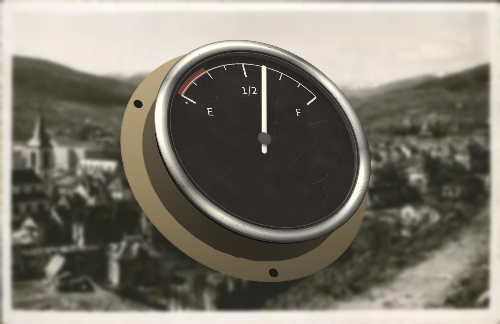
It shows value=0.625
